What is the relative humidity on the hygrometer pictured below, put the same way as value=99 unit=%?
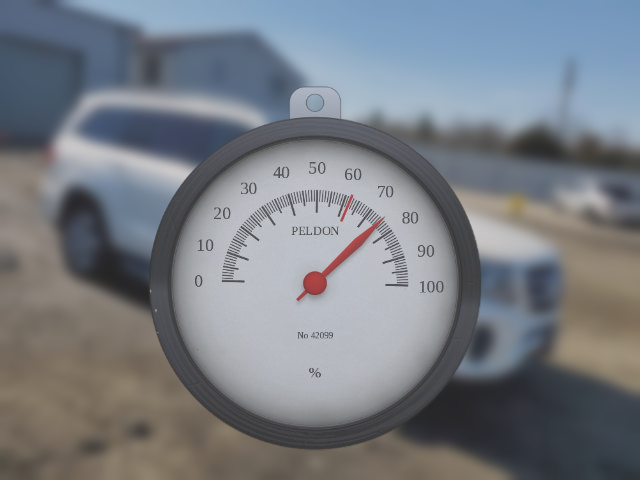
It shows value=75 unit=%
